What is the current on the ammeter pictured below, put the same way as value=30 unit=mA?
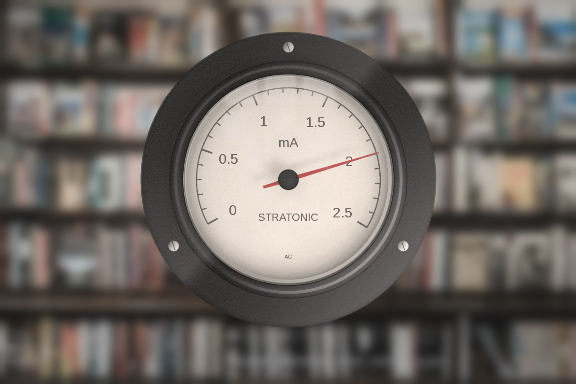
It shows value=2 unit=mA
